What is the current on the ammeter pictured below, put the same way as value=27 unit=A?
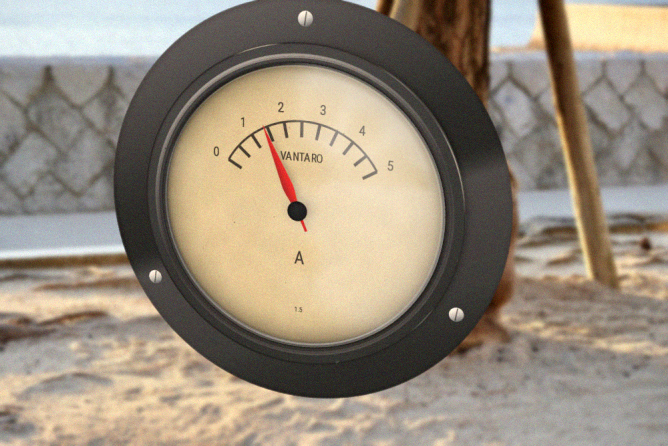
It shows value=1.5 unit=A
